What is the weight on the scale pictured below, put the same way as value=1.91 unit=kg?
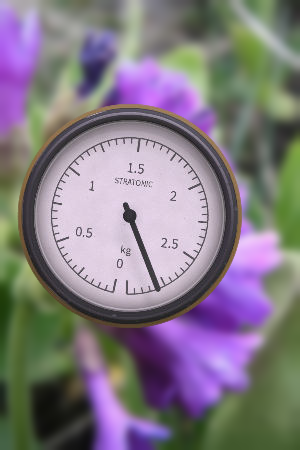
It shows value=2.8 unit=kg
